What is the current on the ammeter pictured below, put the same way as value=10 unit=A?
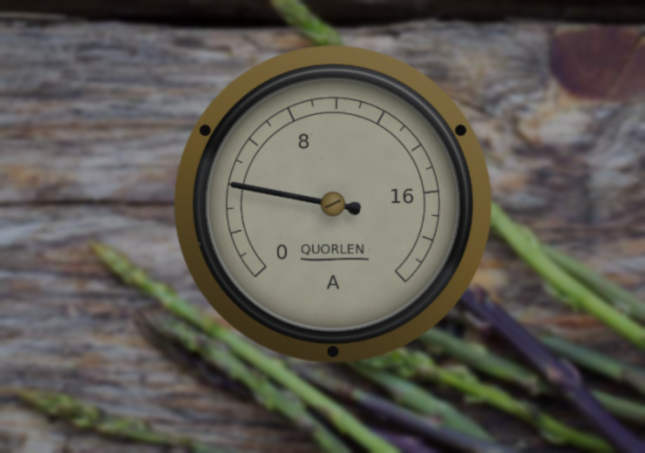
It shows value=4 unit=A
